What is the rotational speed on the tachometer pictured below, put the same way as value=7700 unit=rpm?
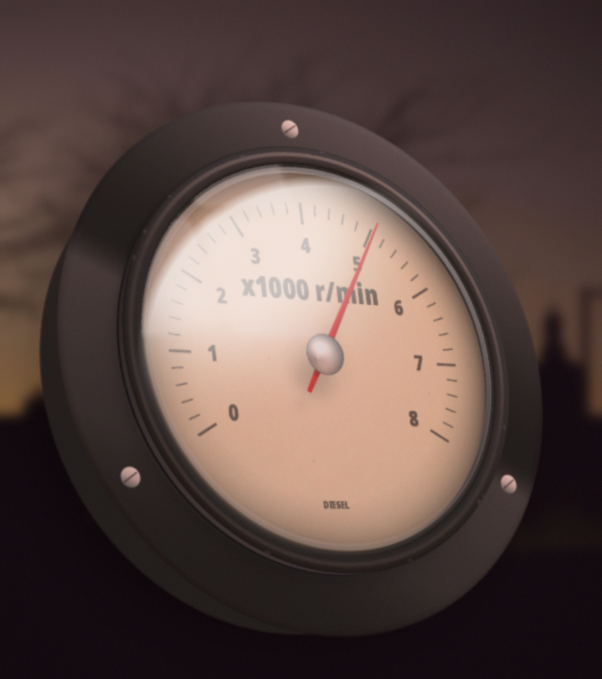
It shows value=5000 unit=rpm
